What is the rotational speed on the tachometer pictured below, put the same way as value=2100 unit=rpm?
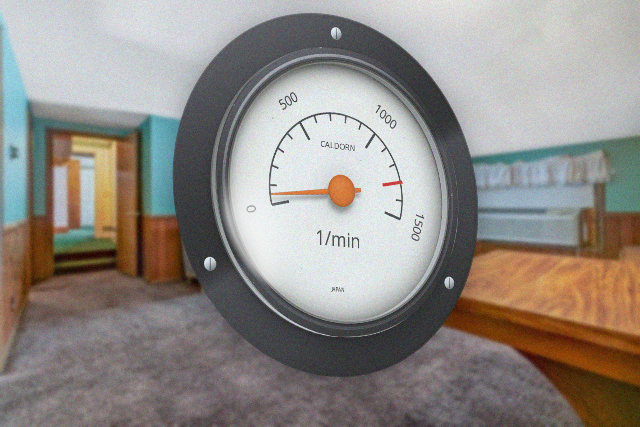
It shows value=50 unit=rpm
